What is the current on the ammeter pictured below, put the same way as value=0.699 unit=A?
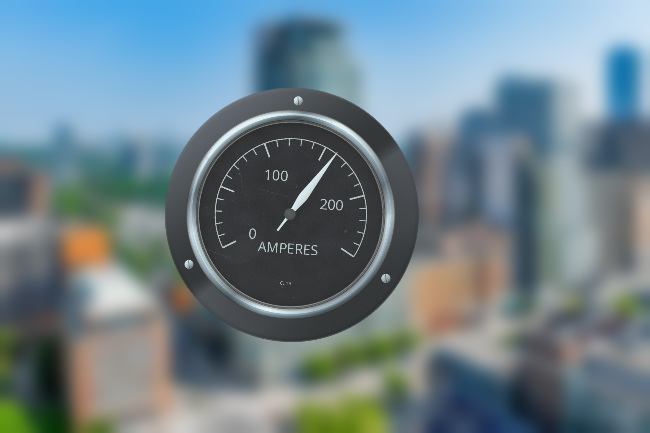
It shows value=160 unit=A
